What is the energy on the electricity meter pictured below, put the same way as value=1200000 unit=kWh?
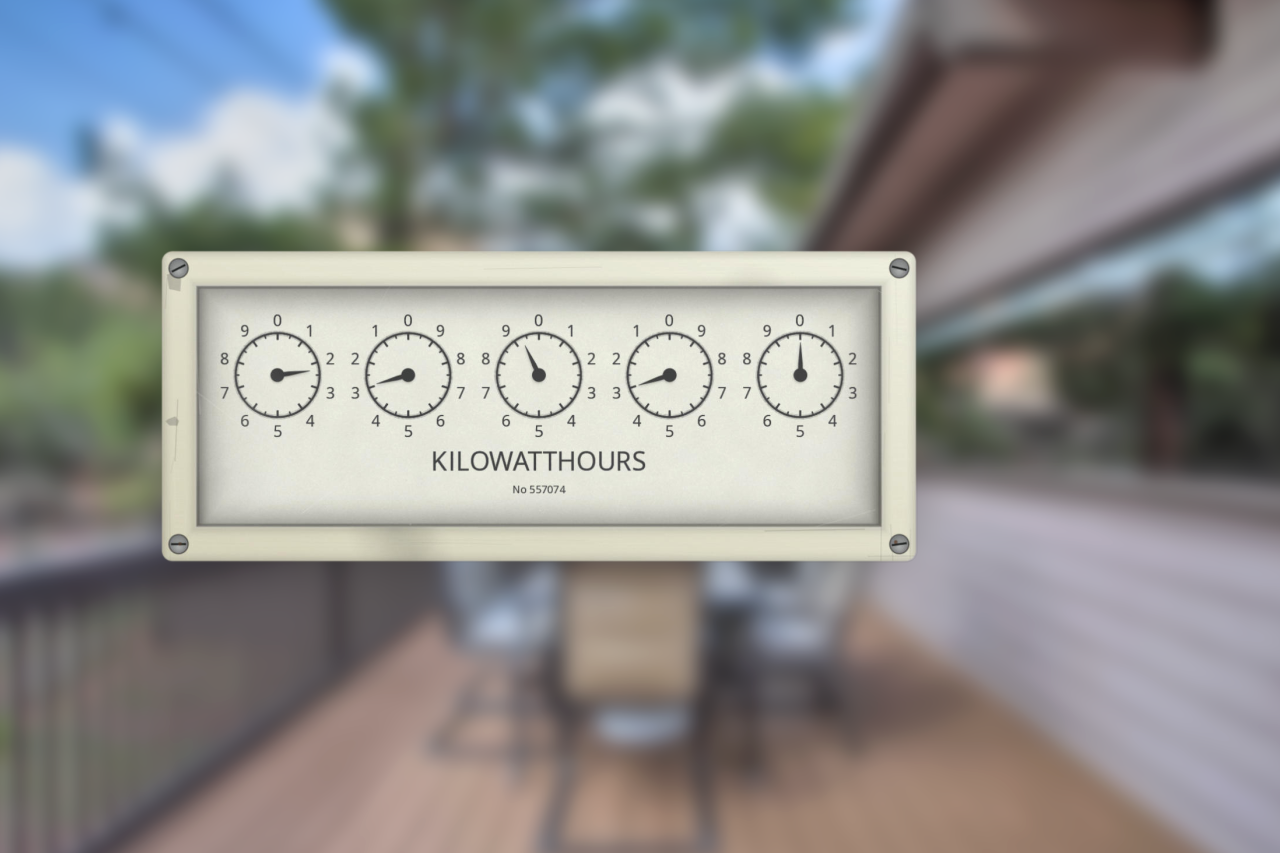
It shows value=22930 unit=kWh
